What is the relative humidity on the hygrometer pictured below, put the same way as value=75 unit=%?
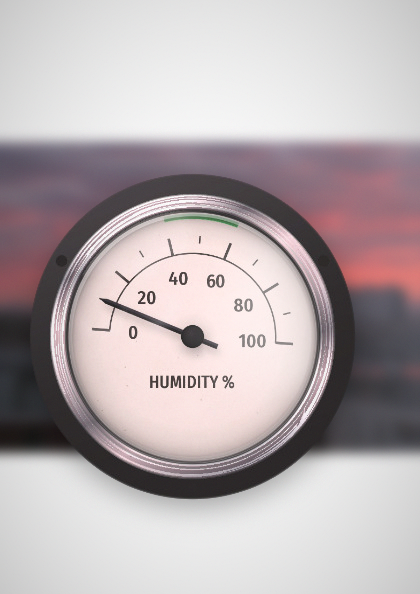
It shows value=10 unit=%
